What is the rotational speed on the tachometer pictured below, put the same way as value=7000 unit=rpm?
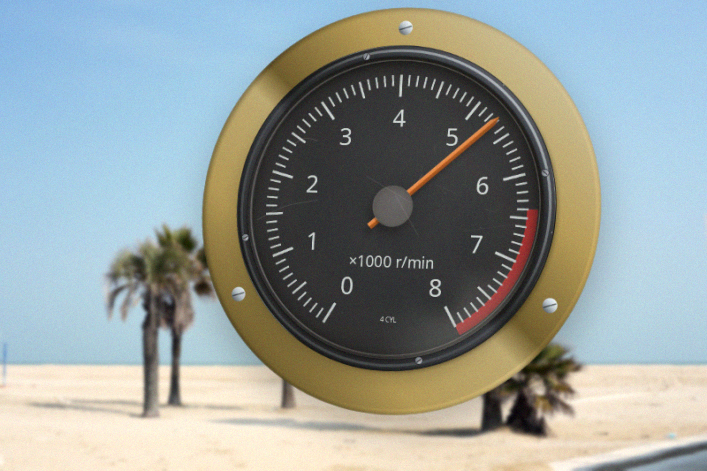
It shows value=5300 unit=rpm
